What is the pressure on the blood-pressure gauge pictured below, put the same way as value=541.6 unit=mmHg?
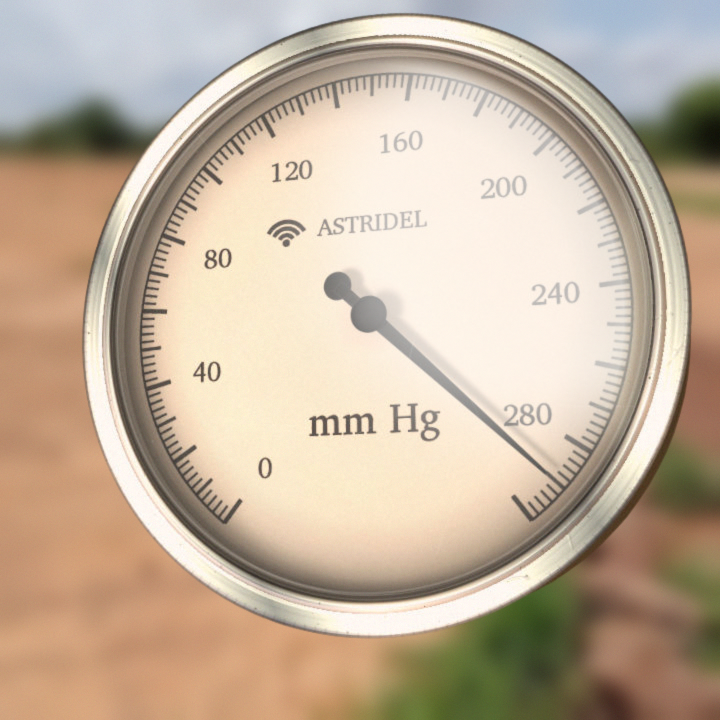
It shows value=290 unit=mmHg
